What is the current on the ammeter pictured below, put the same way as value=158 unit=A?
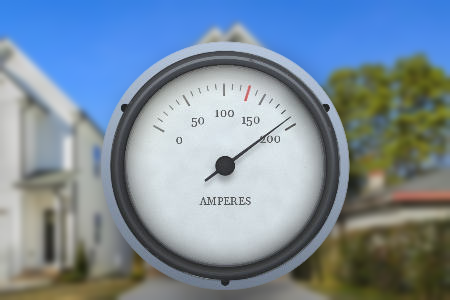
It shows value=190 unit=A
